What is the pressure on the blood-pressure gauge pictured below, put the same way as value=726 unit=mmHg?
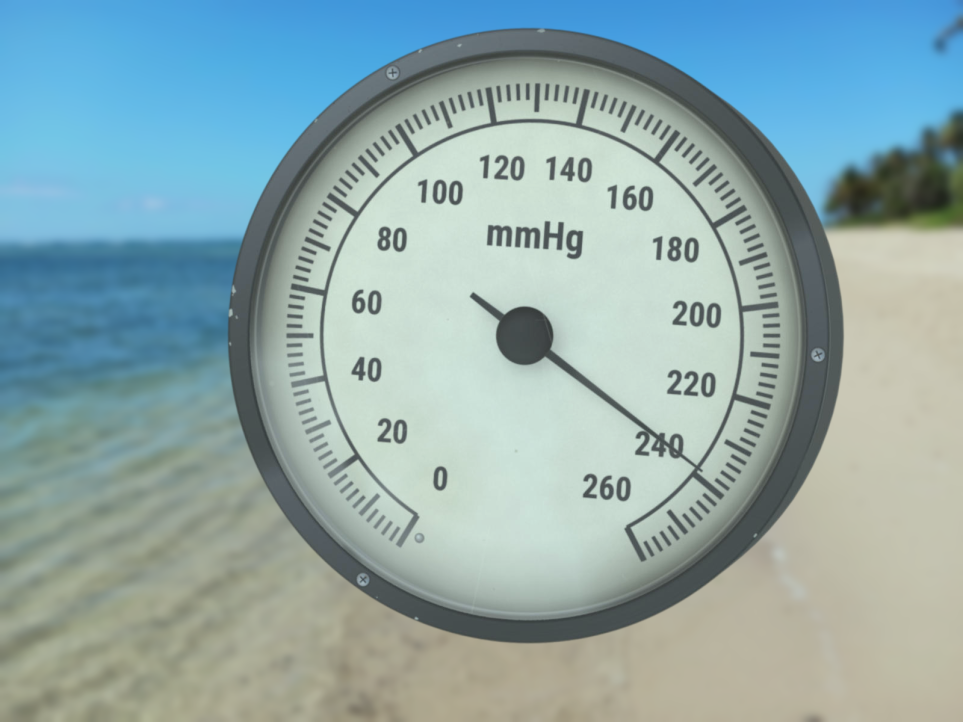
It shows value=238 unit=mmHg
